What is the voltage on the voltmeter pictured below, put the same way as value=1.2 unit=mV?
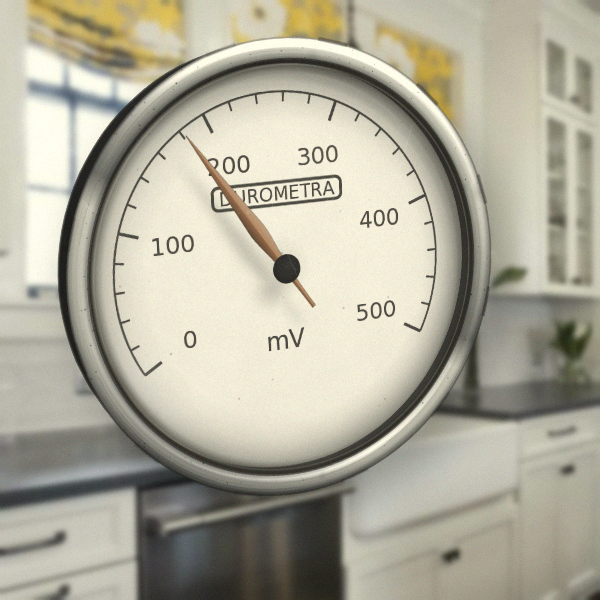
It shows value=180 unit=mV
